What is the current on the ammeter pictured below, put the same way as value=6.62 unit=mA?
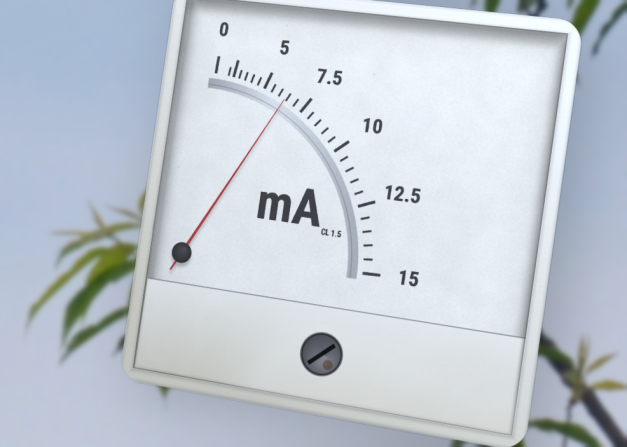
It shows value=6.5 unit=mA
